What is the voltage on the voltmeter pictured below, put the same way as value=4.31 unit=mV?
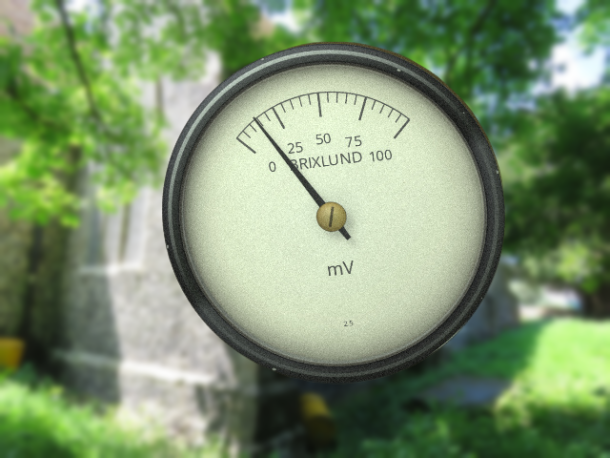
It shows value=15 unit=mV
